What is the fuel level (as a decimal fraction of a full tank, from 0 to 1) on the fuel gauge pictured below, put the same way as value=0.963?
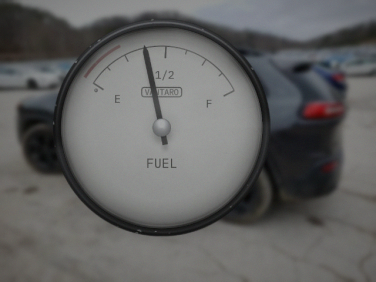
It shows value=0.375
